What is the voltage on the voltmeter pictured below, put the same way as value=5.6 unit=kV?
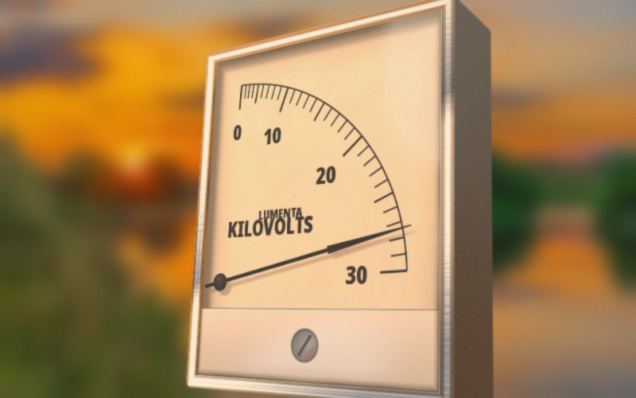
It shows value=27.5 unit=kV
